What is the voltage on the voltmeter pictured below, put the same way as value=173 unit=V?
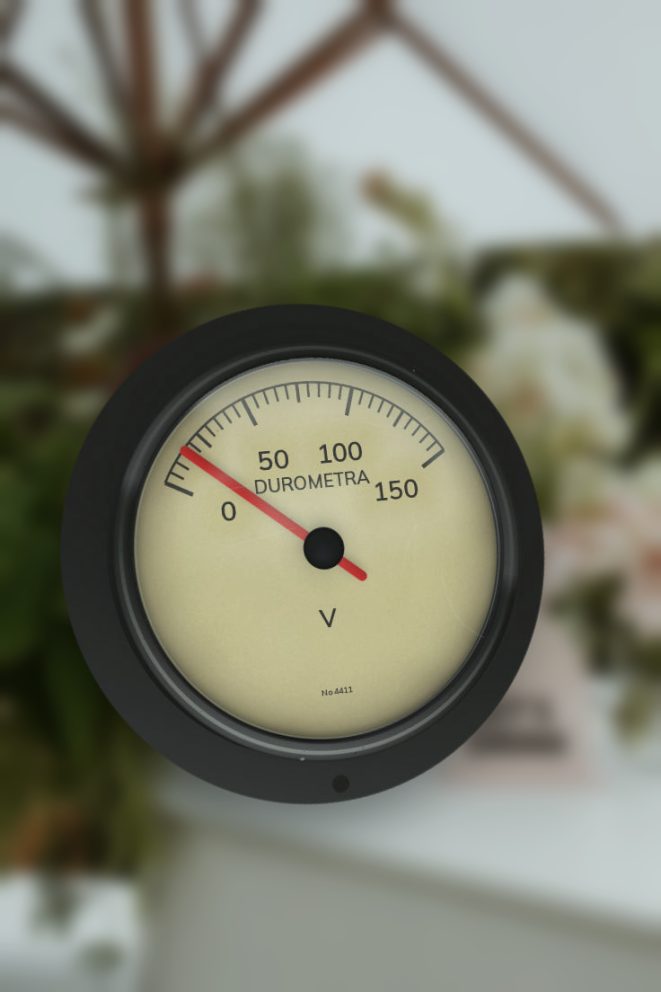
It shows value=15 unit=V
